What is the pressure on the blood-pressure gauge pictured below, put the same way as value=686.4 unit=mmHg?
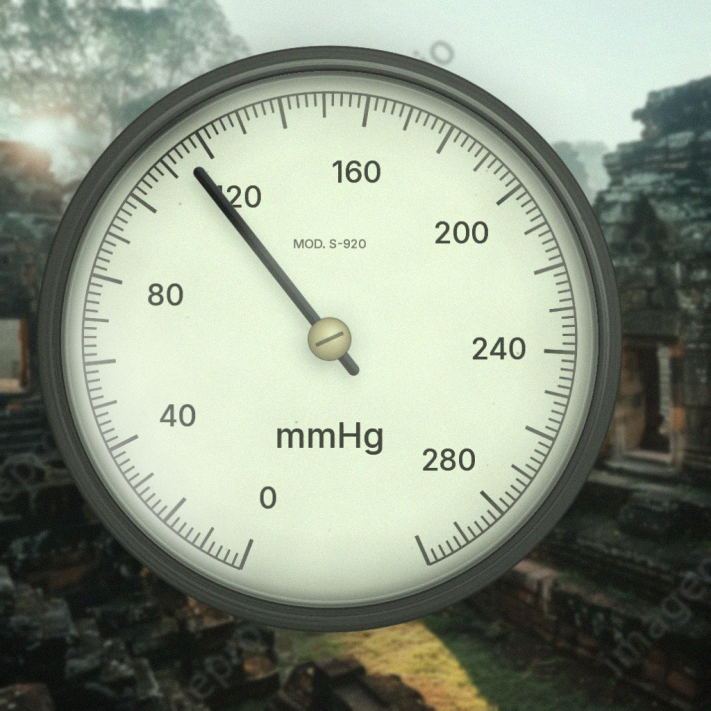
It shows value=115 unit=mmHg
